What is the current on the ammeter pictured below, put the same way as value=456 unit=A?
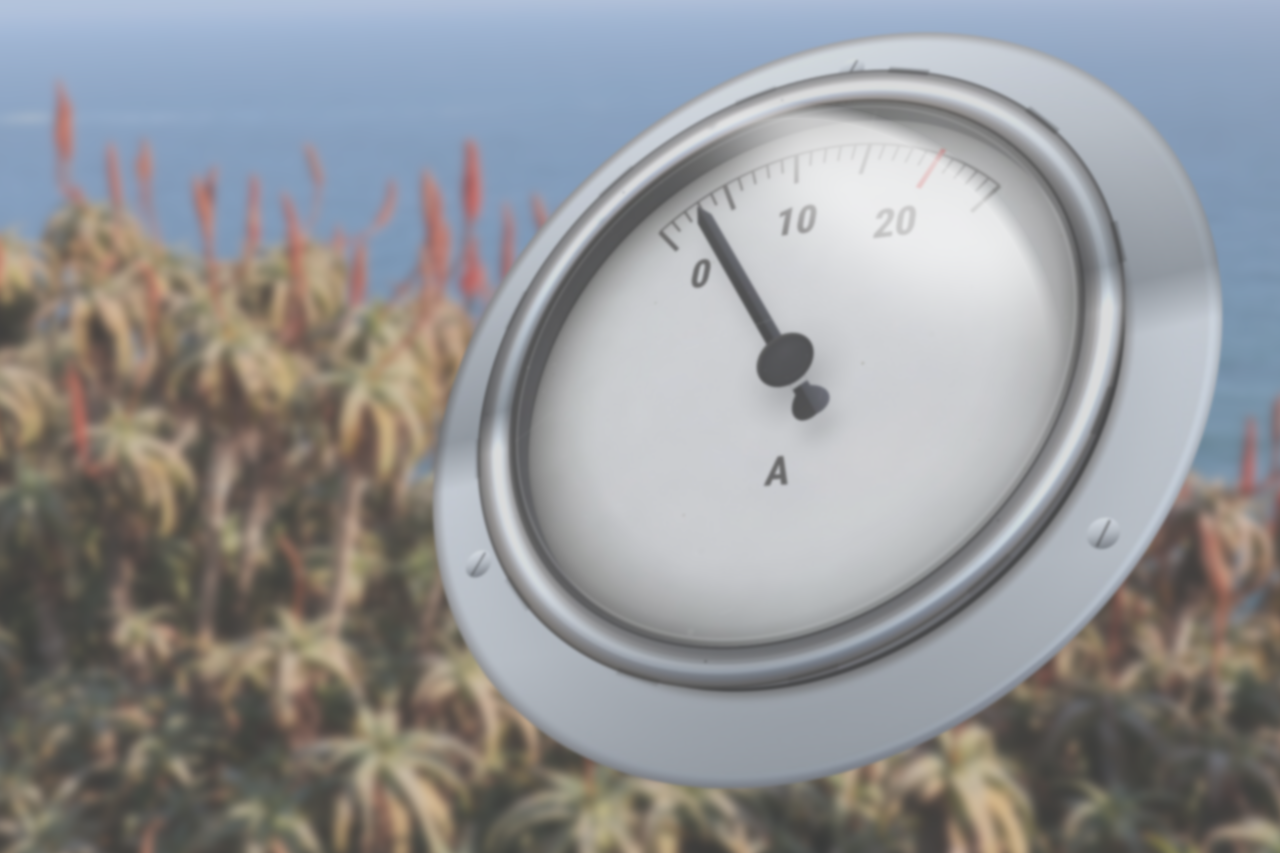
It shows value=3 unit=A
